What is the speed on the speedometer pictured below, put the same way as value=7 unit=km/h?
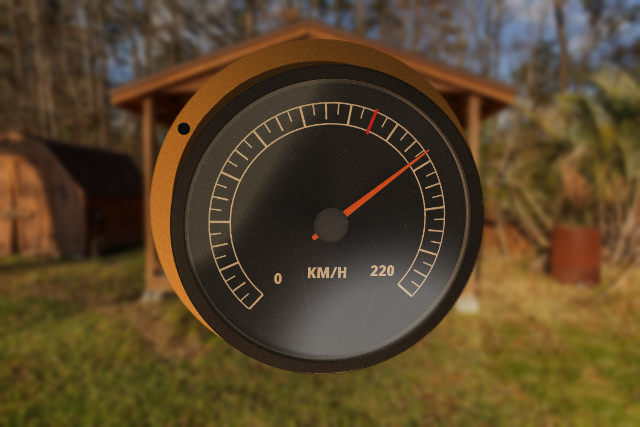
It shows value=155 unit=km/h
